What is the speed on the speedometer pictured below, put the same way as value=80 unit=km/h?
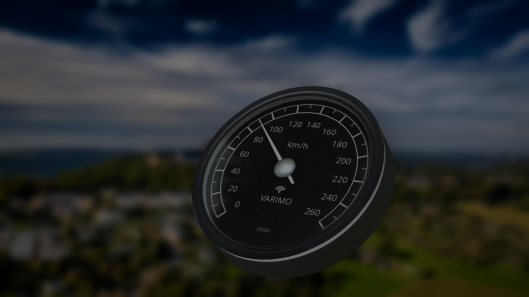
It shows value=90 unit=km/h
